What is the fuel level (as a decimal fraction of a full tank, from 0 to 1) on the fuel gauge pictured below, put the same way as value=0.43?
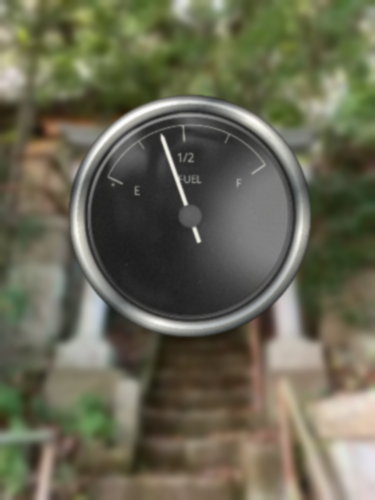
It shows value=0.375
